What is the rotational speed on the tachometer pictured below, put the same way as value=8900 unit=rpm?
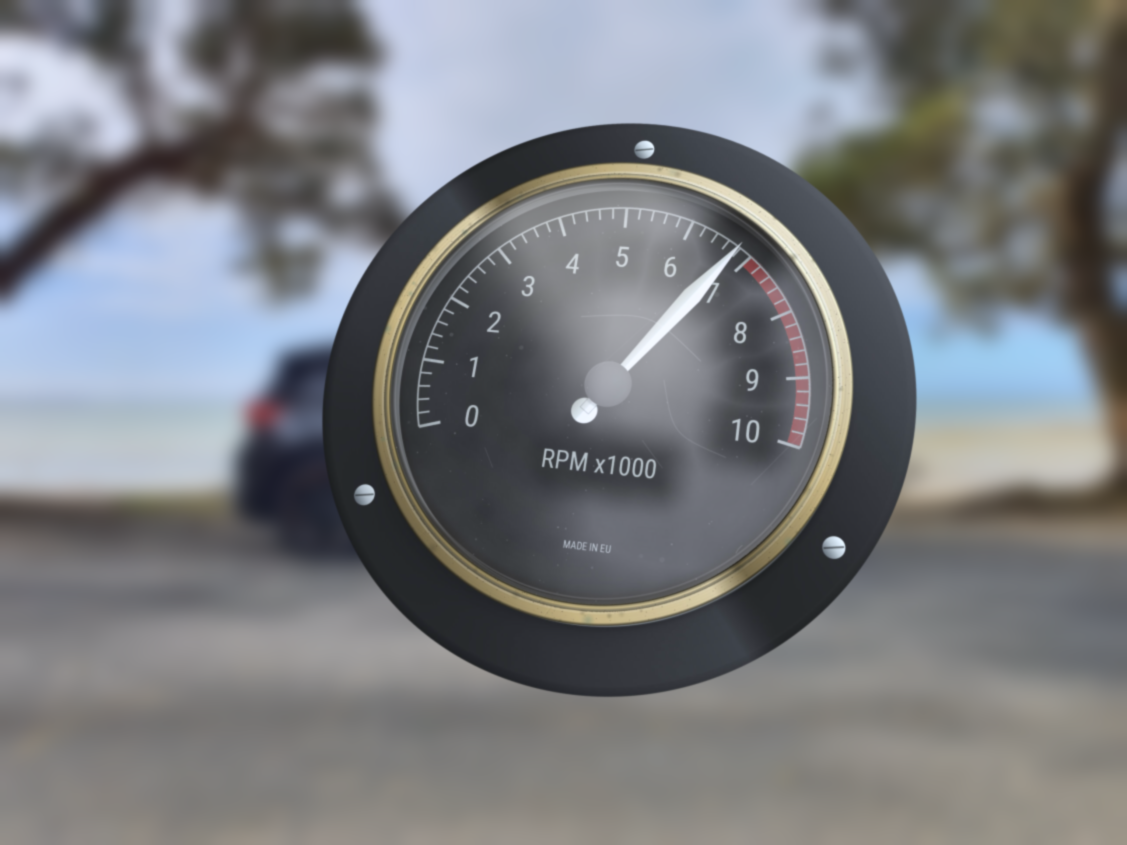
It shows value=6800 unit=rpm
